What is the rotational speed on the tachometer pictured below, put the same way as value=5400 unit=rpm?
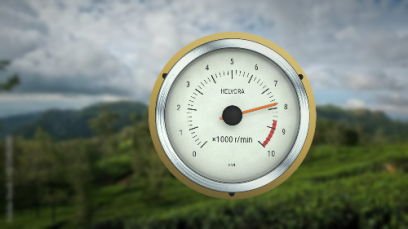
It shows value=7800 unit=rpm
